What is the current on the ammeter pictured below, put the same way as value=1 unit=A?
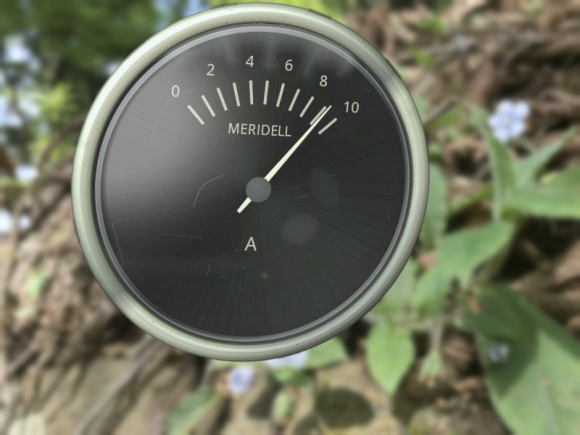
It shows value=9 unit=A
